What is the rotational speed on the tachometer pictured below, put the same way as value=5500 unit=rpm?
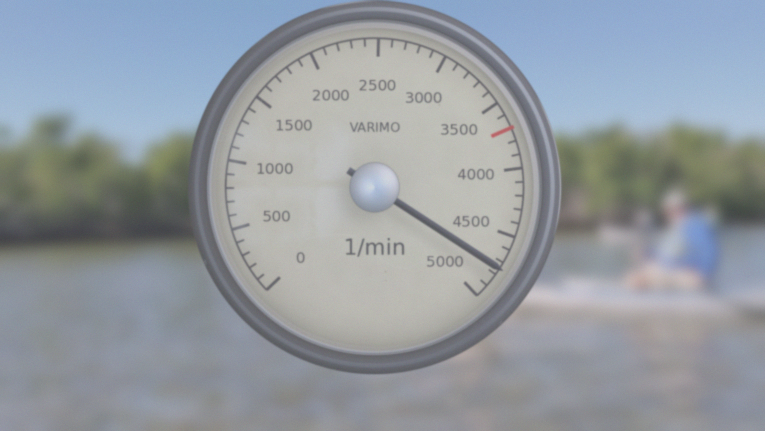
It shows value=4750 unit=rpm
